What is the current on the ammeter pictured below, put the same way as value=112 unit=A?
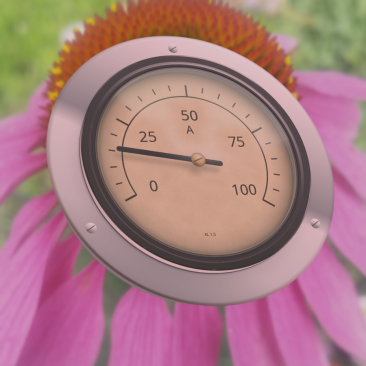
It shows value=15 unit=A
